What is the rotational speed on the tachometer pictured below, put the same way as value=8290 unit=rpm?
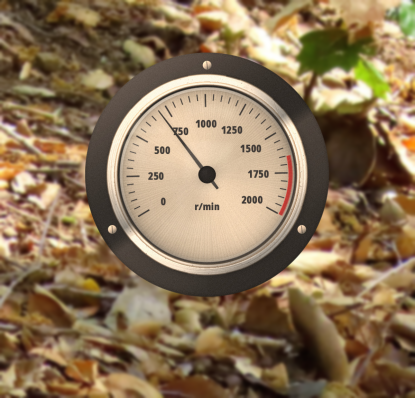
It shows value=700 unit=rpm
